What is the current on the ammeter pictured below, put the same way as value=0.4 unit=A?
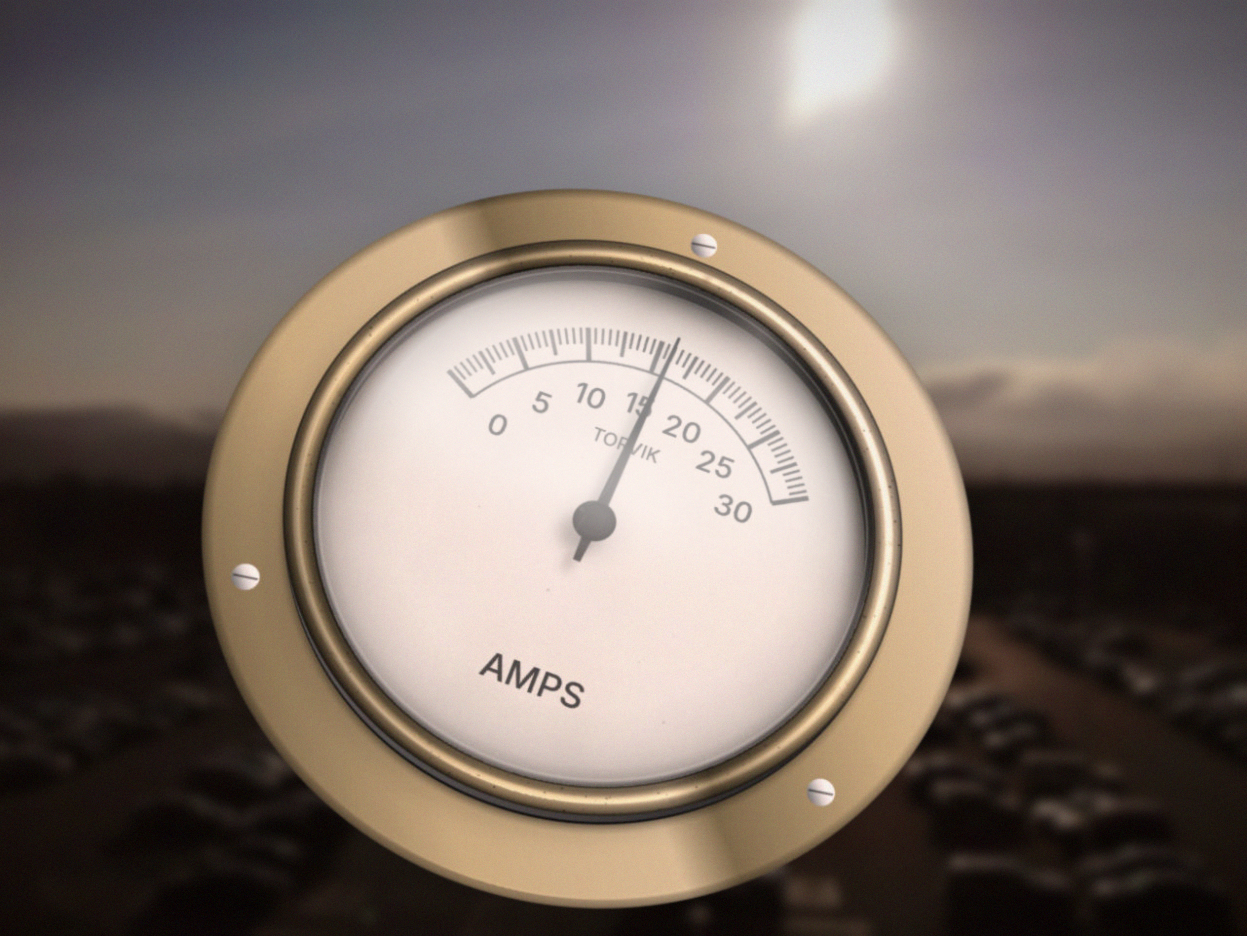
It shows value=16 unit=A
